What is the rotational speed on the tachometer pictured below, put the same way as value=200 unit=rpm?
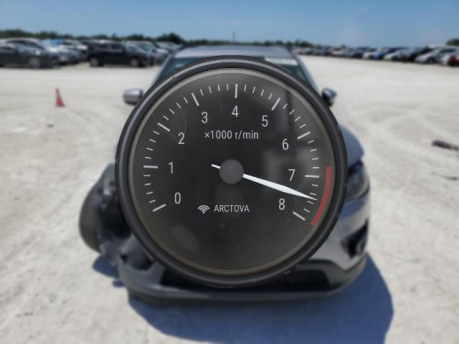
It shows value=7500 unit=rpm
